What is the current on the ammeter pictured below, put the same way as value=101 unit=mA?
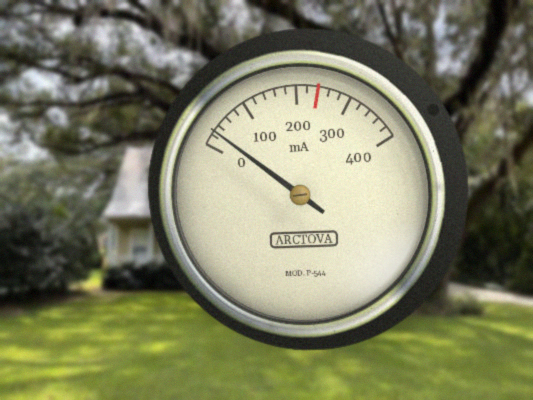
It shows value=30 unit=mA
